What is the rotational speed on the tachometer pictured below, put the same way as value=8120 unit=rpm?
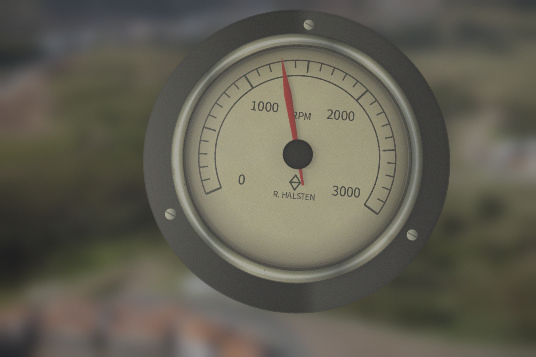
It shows value=1300 unit=rpm
